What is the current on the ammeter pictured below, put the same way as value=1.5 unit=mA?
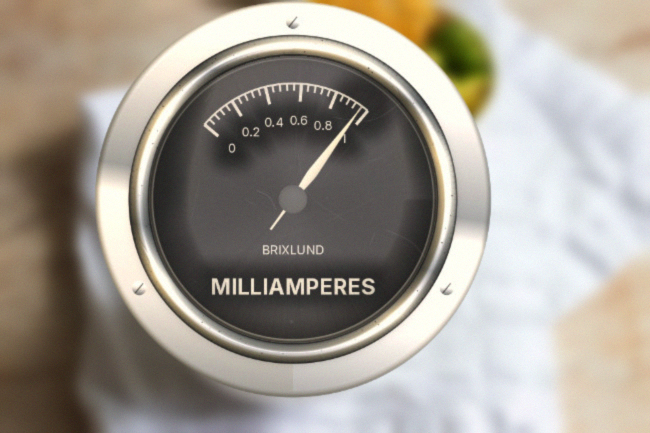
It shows value=0.96 unit=mA
